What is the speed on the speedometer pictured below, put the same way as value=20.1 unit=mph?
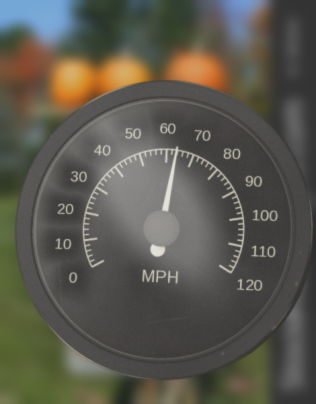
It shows value=64 unit=mph
